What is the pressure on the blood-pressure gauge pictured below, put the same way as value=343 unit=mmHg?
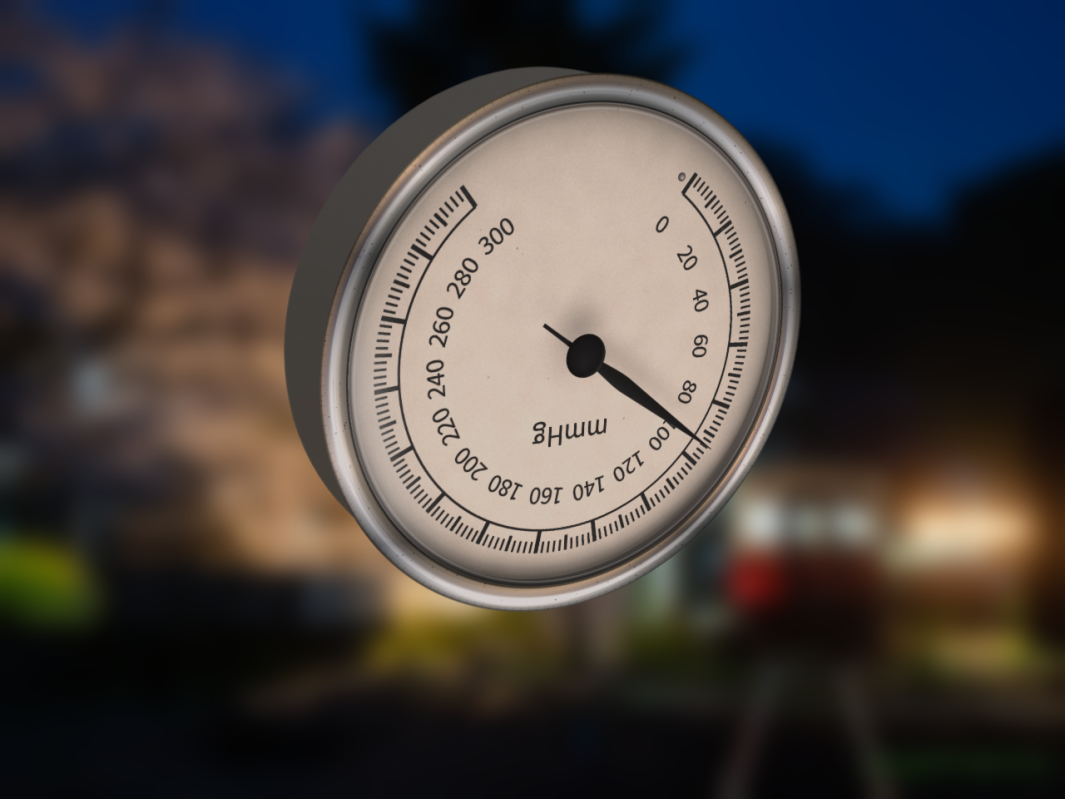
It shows value=94 unit=mmHg
